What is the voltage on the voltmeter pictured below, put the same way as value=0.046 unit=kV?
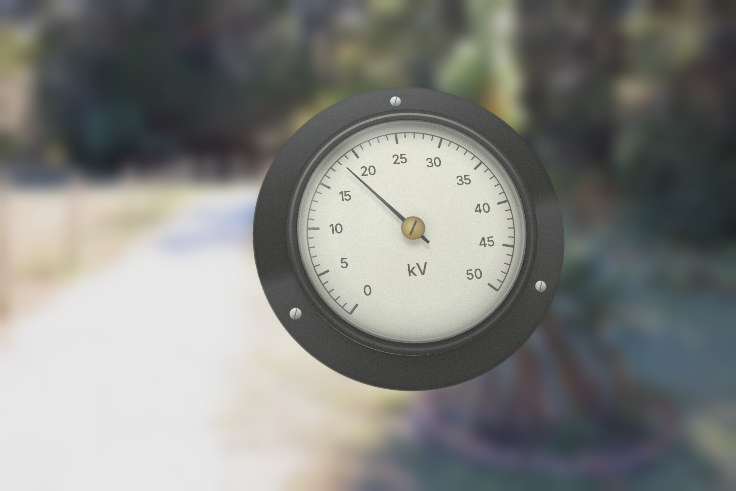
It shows value=18 unit=kV
